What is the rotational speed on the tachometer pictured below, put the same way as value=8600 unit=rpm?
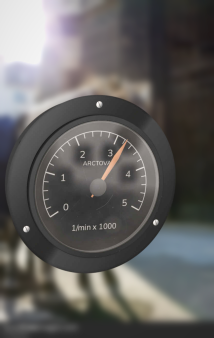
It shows value=3200 unit=rpm
